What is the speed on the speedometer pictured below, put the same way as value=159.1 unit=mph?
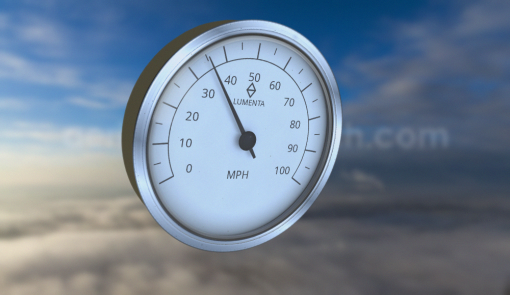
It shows value=35 unit=mph
